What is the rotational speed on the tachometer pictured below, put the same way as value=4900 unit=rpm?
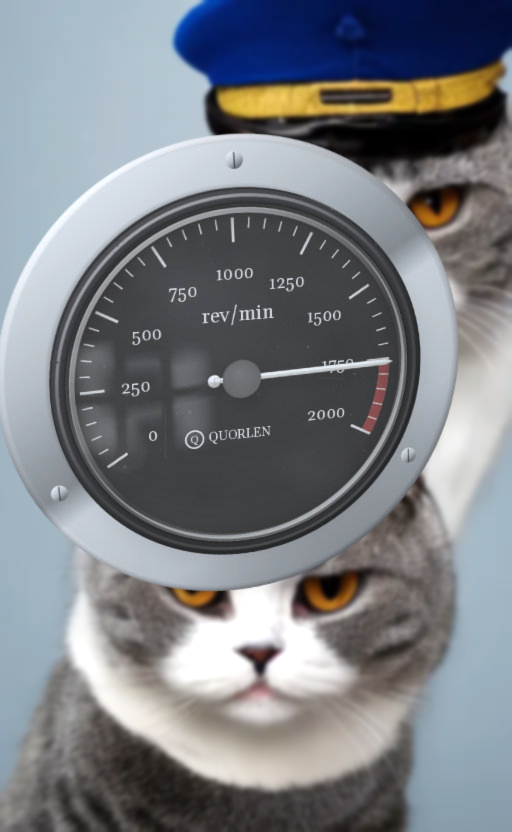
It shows value=1750 unit=rpm
